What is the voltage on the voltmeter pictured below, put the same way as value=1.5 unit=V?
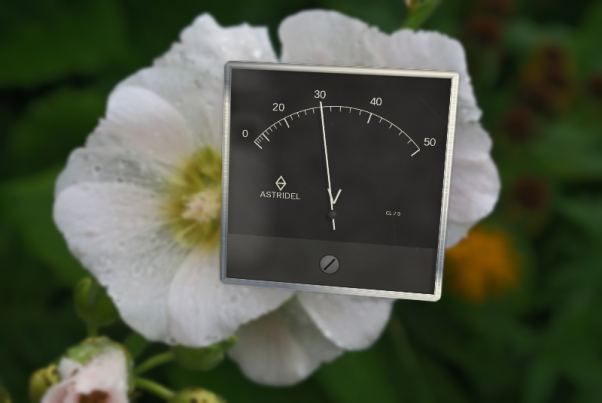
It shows value=30 unit=V
